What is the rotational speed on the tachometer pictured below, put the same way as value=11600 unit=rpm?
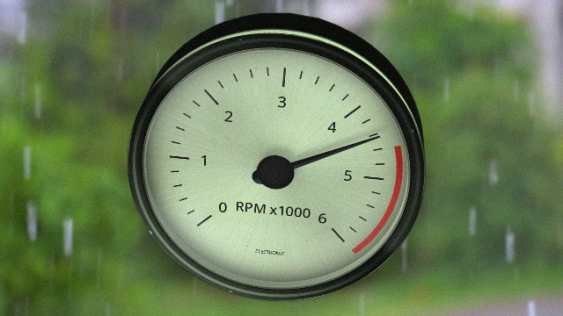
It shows value=4400 unit=rpm
